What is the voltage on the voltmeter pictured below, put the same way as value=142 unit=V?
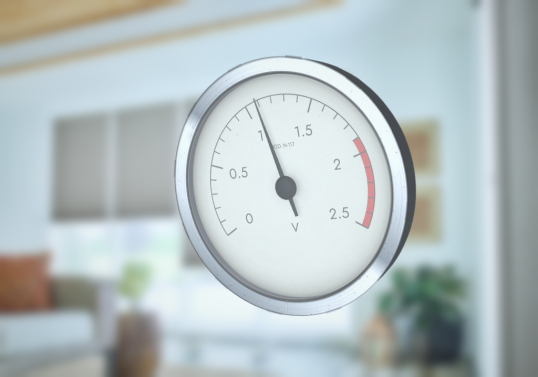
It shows value=1.1 unit=V
